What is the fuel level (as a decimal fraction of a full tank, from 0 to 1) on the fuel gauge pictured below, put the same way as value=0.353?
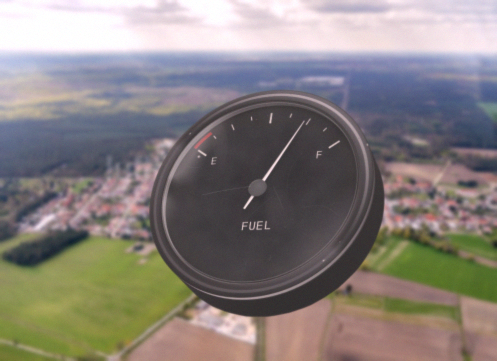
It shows value=0.75
